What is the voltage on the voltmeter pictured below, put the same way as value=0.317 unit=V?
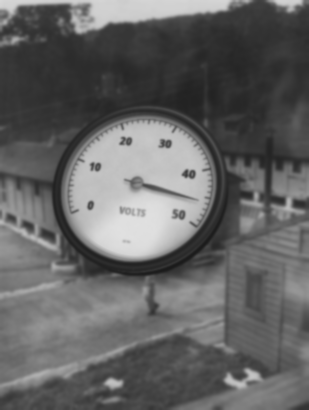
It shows value=46 unit=V
